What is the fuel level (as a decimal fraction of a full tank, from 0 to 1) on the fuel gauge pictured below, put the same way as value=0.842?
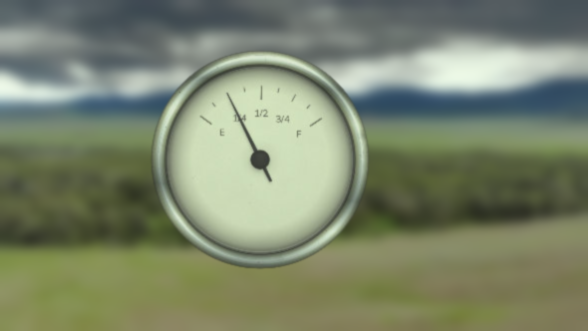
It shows value=0.25
